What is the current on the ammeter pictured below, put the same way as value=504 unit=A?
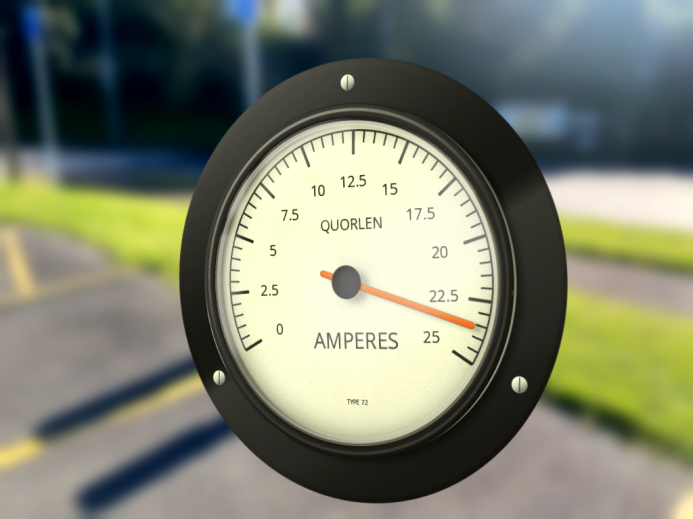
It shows value=23.5 unit=A
